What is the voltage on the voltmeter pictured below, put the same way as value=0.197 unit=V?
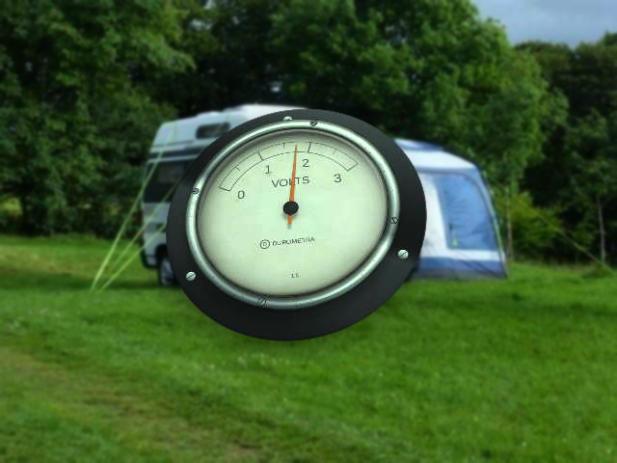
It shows value=1.75 unit=V
